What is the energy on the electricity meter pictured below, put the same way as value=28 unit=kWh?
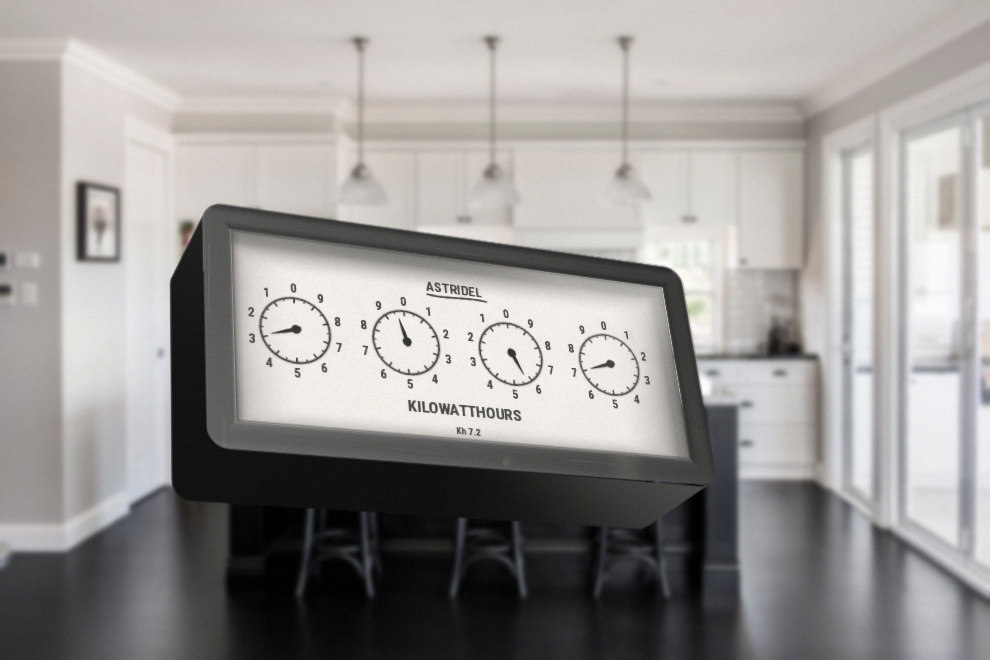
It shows value=2957 unit=kWh
